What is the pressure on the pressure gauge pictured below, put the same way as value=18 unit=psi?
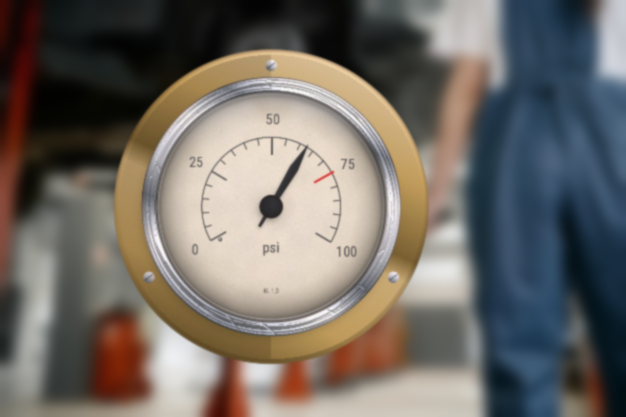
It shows value=62.5 unit=psi
